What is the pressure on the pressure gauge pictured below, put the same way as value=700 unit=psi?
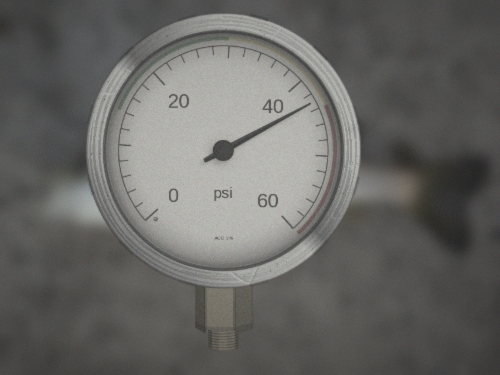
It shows value=43 unit=psi
